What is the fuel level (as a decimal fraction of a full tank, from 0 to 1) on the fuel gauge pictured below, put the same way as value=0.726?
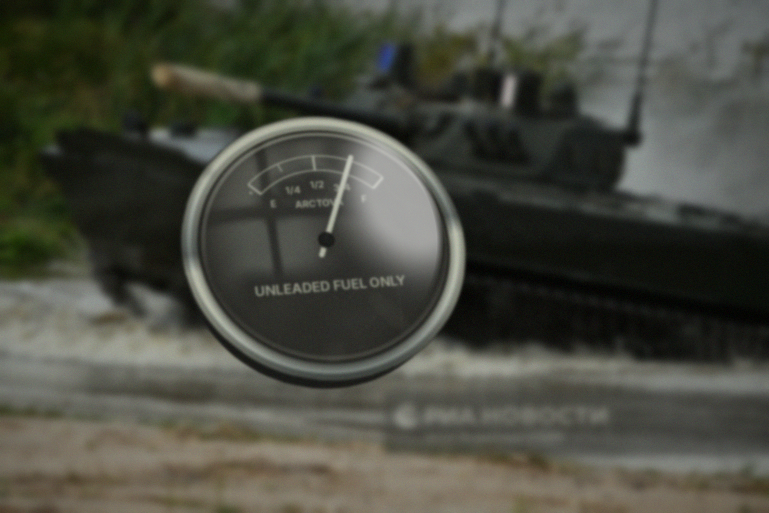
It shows value=0.75
